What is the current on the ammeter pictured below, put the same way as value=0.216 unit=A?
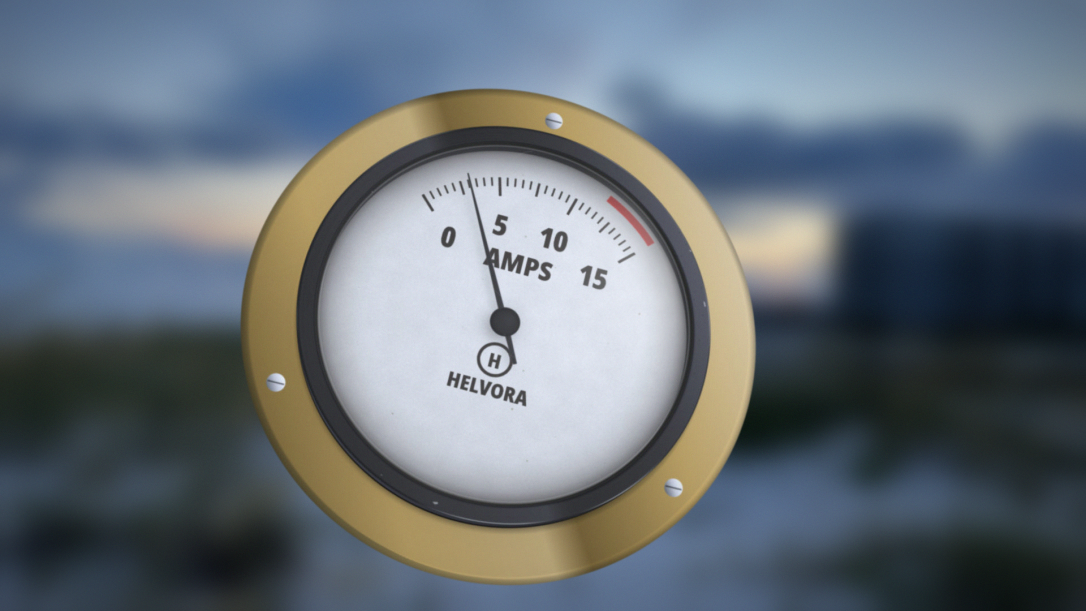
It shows value=3 unit=A
